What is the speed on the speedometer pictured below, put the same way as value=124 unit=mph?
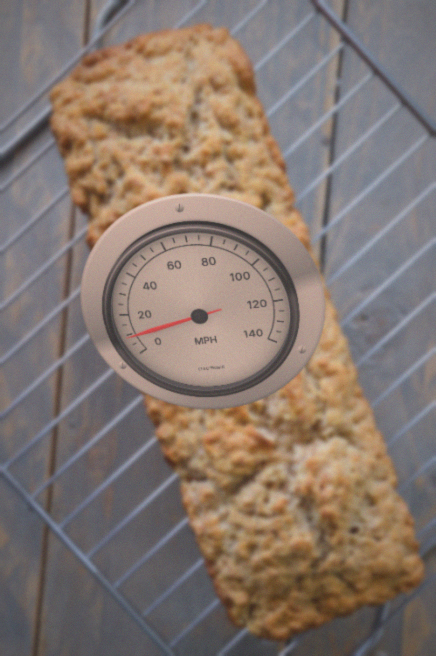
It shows value=10 unit=mph
